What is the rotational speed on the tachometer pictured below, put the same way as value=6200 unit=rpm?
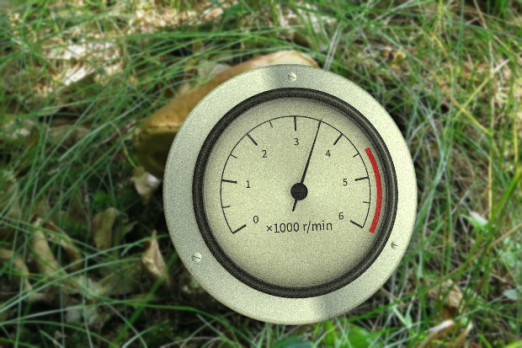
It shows value=3500 unit=rpm
